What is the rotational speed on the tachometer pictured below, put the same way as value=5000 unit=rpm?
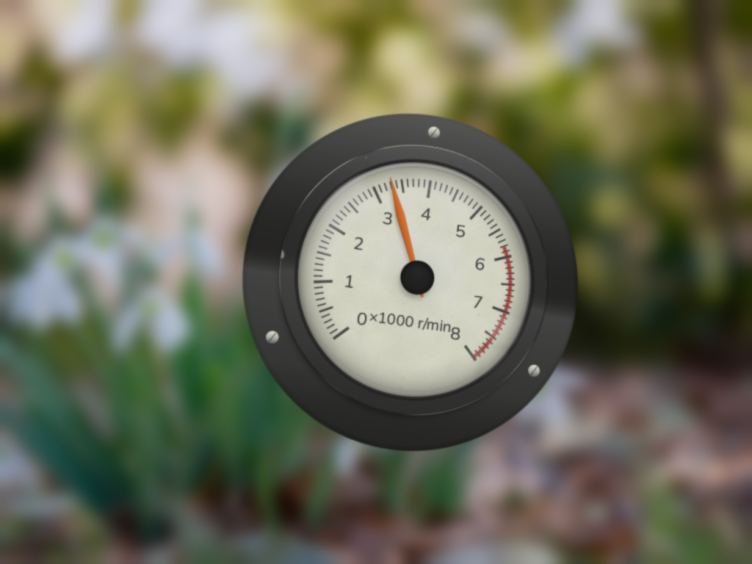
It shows value=3300 unit=rpm
